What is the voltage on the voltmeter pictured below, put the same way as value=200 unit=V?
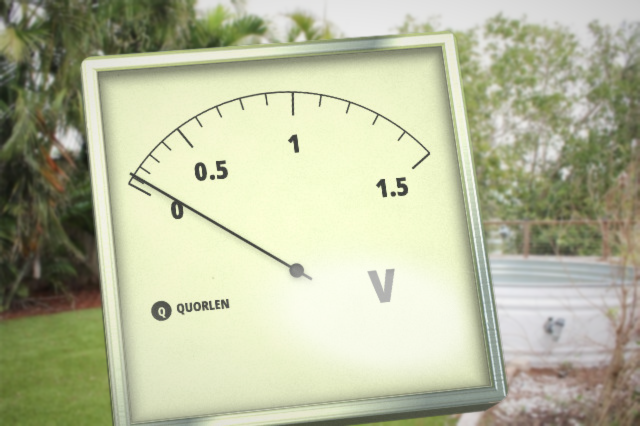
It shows value=0.1 unit=V
